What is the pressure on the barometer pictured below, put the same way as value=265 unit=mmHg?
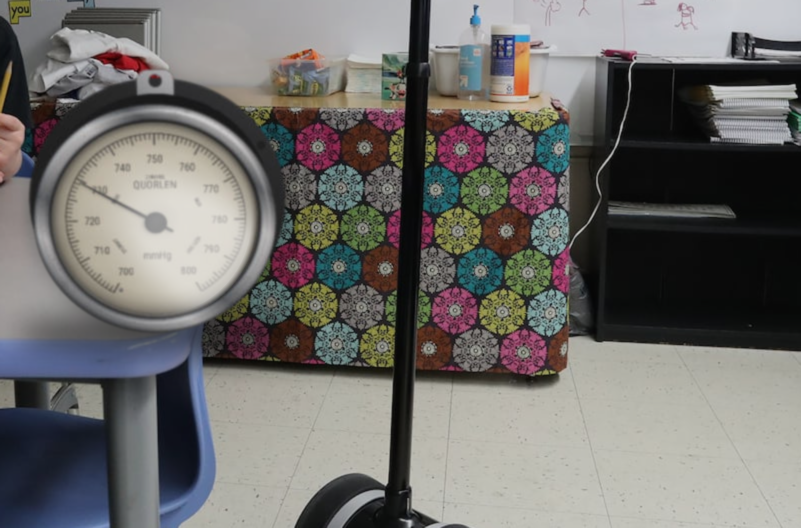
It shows value=730 unit=mmHg
